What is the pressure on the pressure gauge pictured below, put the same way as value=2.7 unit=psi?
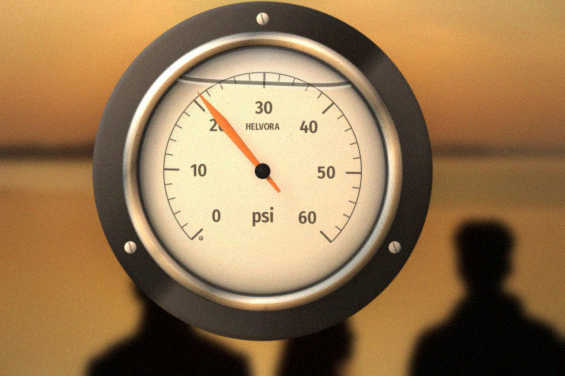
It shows value=21 unit=psi
